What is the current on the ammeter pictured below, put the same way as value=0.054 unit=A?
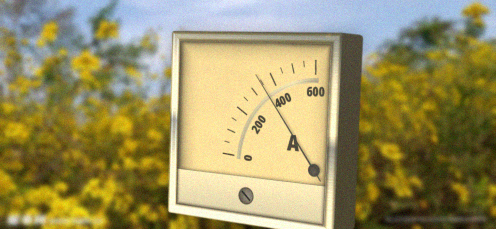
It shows value=350 unit=A
